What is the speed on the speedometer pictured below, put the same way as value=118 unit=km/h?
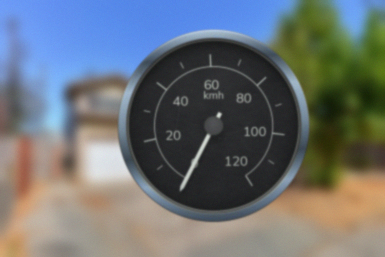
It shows value=0 unit=km/h
